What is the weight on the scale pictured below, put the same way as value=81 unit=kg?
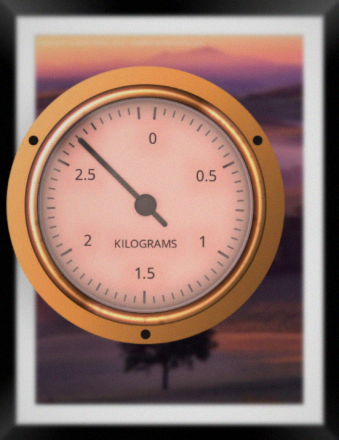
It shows value=2.65 unit=kg
